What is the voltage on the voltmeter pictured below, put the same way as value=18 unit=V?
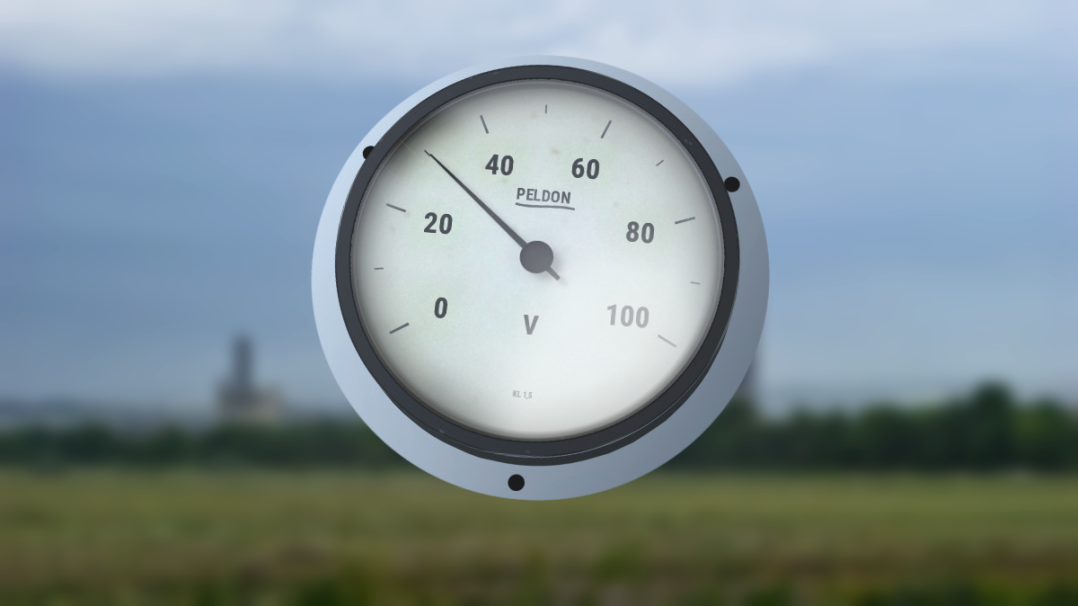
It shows value=30 unit=V
